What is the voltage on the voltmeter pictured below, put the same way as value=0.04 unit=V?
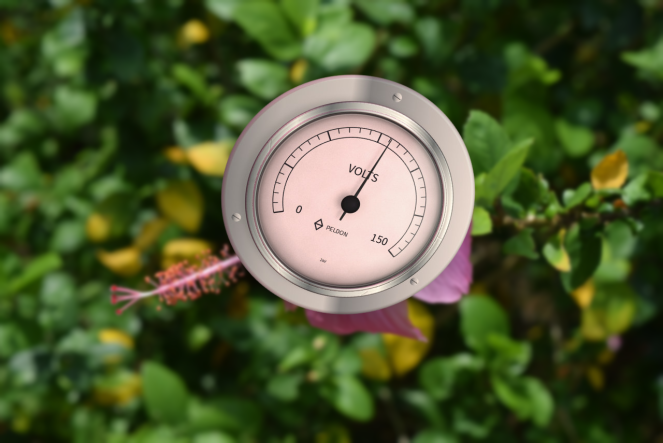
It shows value=80 unit=V
